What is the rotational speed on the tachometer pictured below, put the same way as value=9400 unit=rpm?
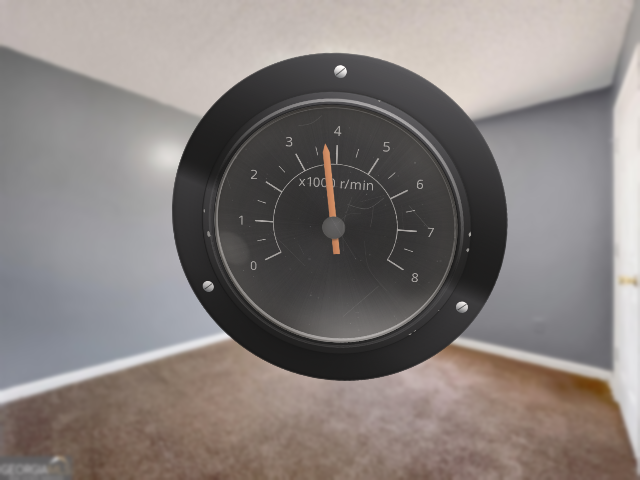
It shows value=3750 unit=rpm
